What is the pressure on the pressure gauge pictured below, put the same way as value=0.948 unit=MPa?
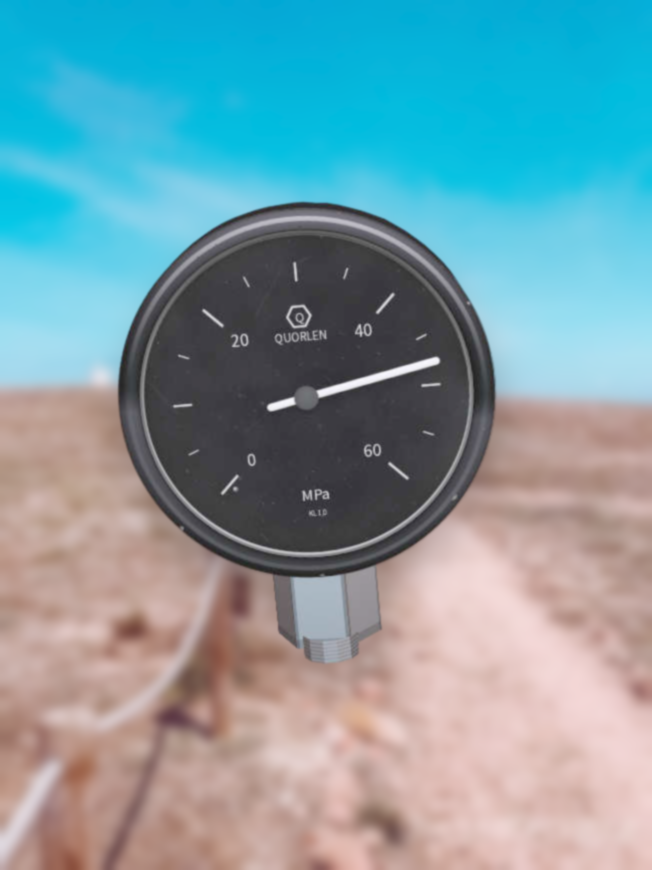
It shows value=47.5 unit=MPa
